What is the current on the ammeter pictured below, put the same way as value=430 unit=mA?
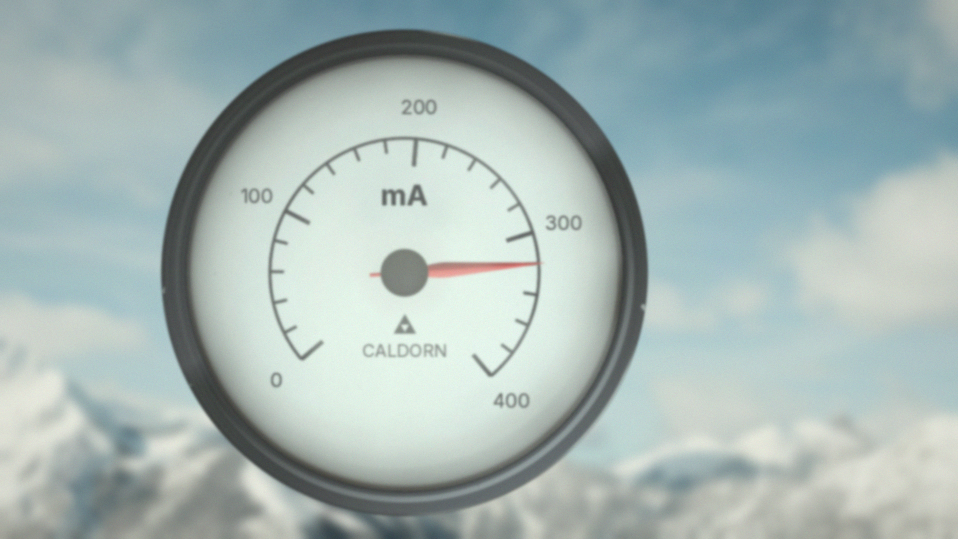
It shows value=320 unit=mA
